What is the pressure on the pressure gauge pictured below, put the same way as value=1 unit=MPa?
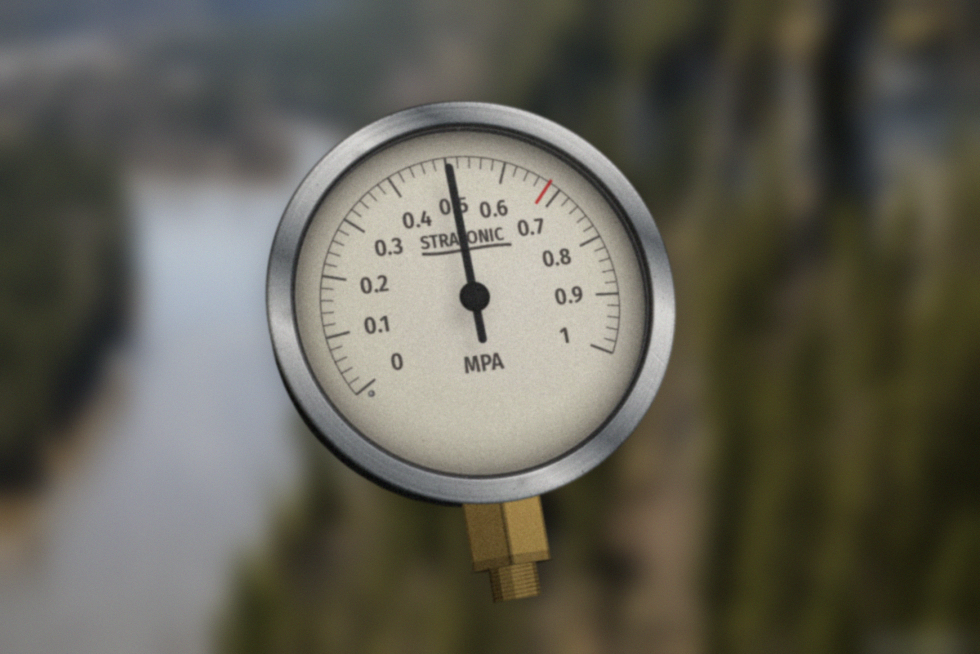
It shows value=0.5 unit=MPa
